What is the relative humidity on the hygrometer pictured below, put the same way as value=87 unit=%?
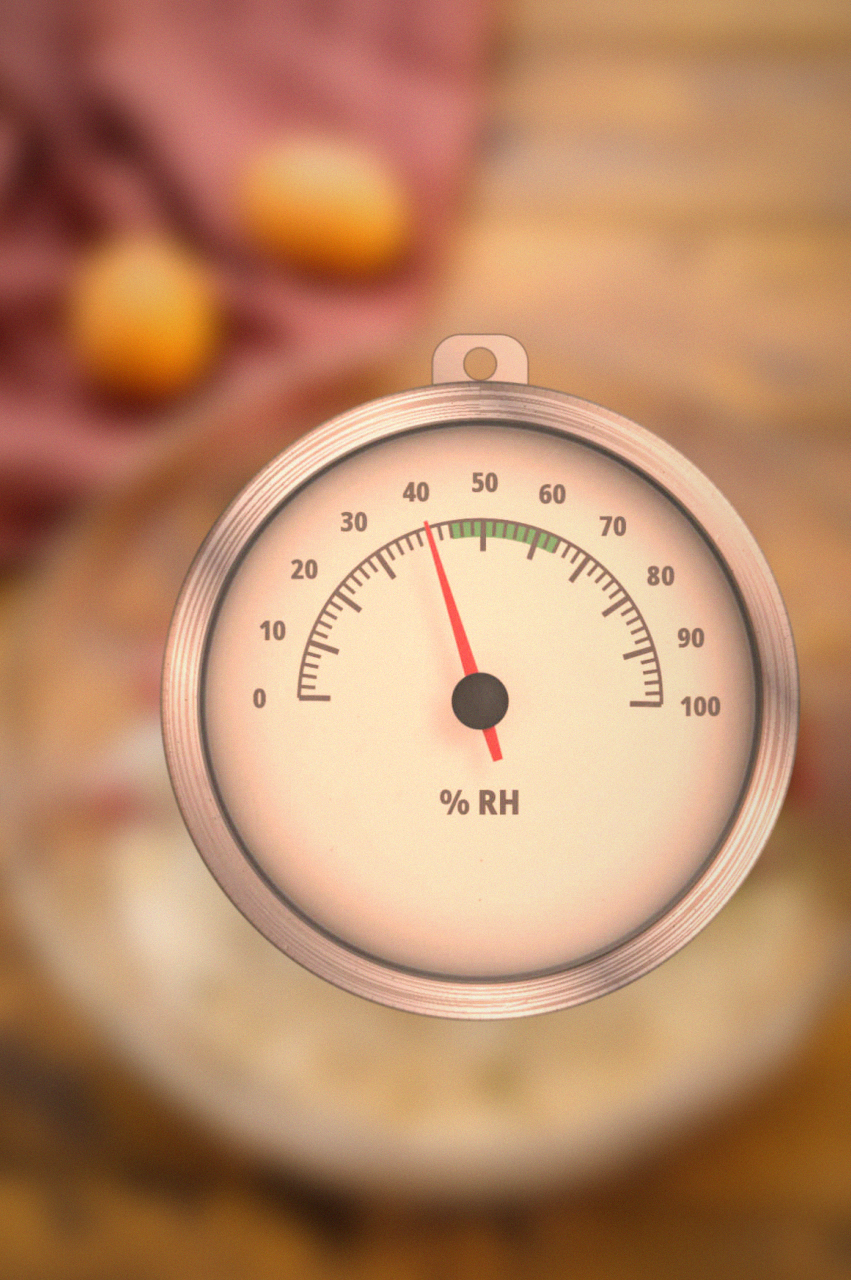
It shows value=40 unit=%
